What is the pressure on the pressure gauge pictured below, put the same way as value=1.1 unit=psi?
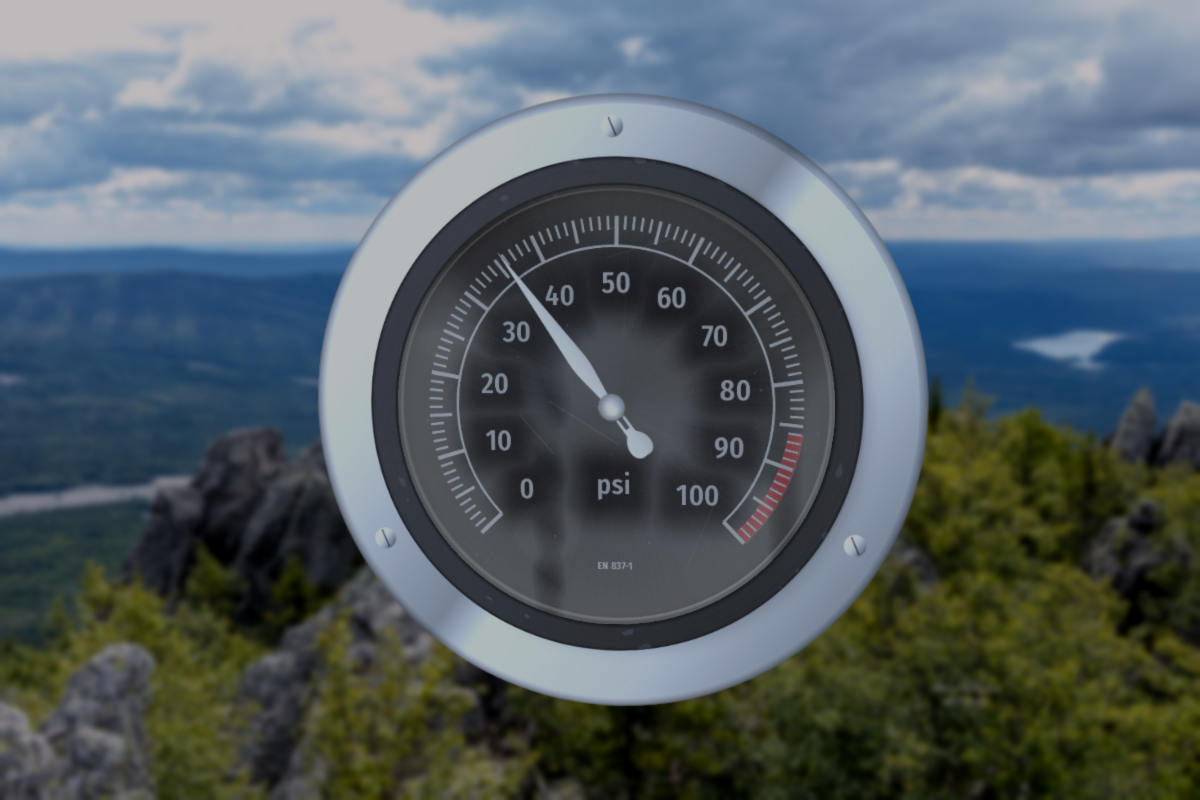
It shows value=36 unit=psi
